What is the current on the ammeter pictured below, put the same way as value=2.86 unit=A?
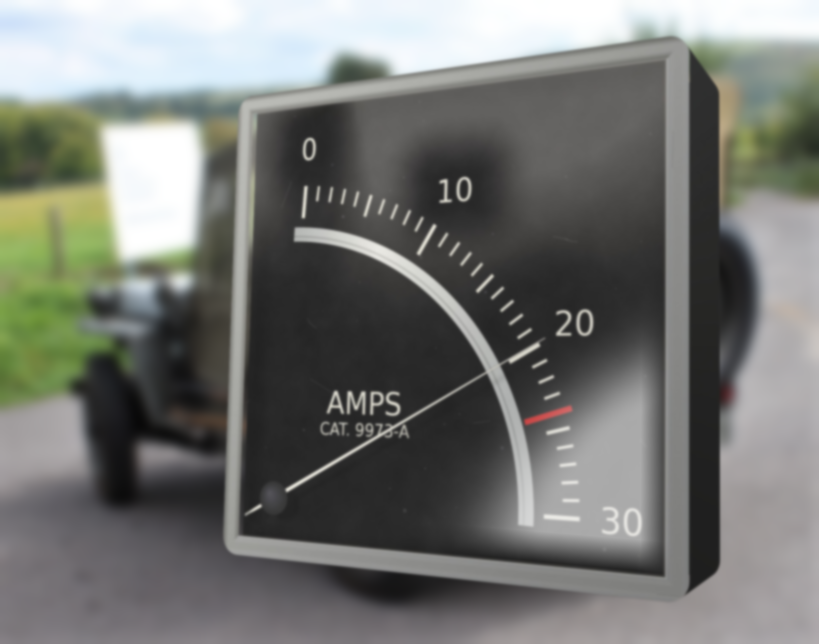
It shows value=20 unit=A
